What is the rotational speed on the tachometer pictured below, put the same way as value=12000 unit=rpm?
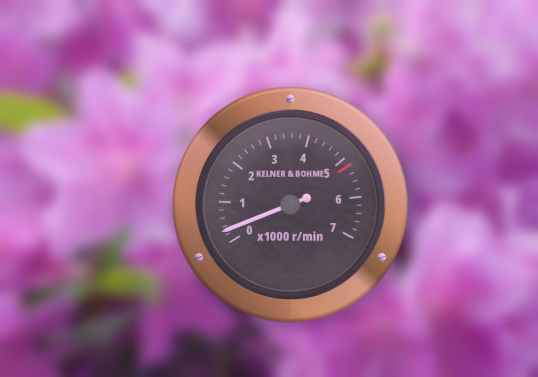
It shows value=300 unit=rpm
